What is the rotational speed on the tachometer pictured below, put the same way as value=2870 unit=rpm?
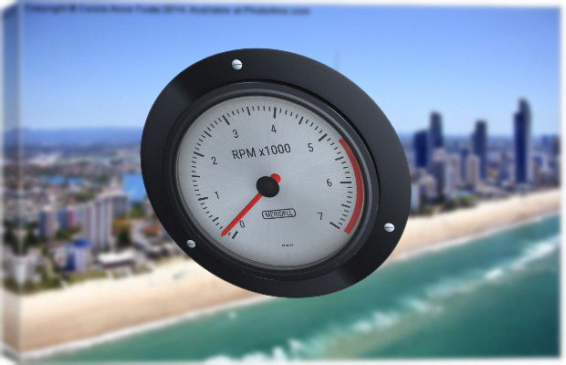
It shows value=200 unit=rpm
